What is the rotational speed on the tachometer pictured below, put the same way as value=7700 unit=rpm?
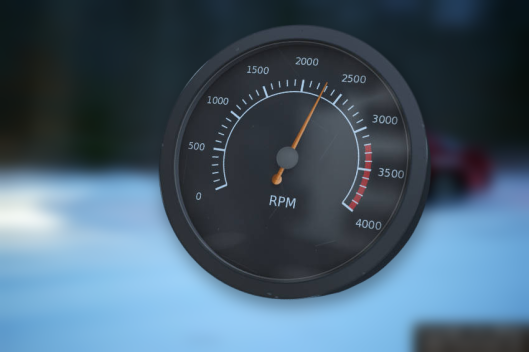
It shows value=2300 unit=rpm
